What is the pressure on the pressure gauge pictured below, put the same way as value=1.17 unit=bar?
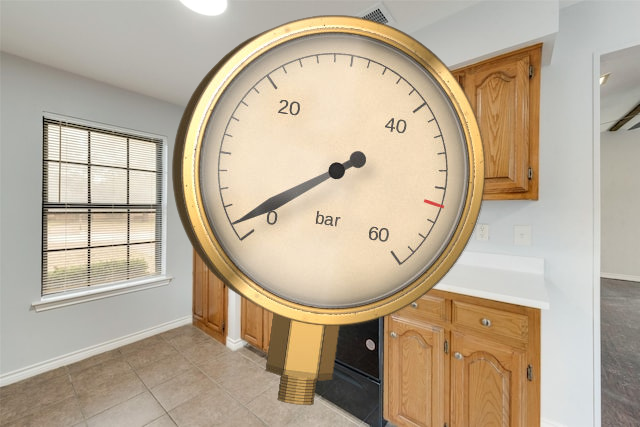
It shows value=2 unit=bar
